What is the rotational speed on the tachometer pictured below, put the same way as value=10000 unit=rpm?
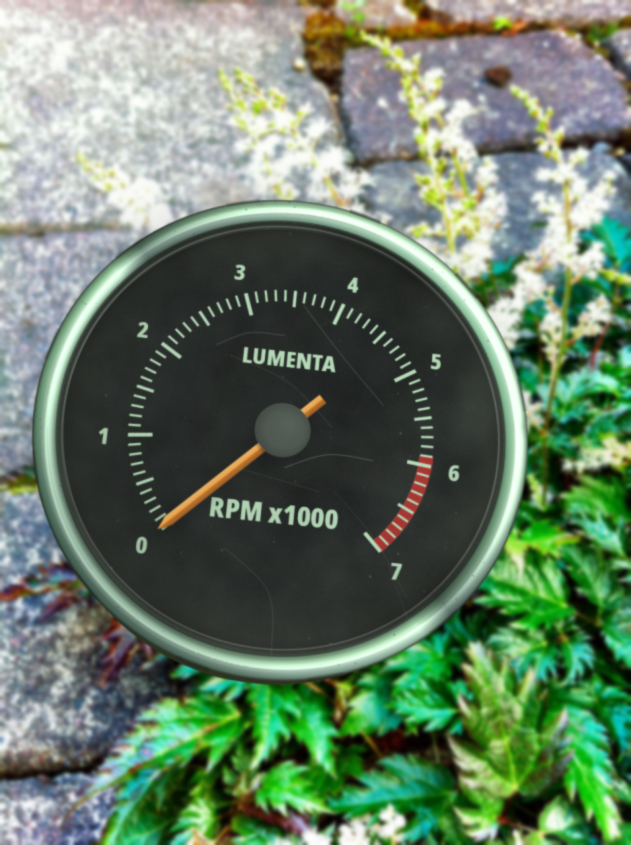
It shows value=0 unit=rpm
